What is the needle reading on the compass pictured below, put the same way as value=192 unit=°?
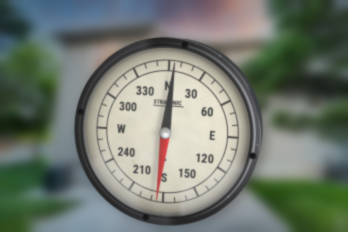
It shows value=185 unit=°
